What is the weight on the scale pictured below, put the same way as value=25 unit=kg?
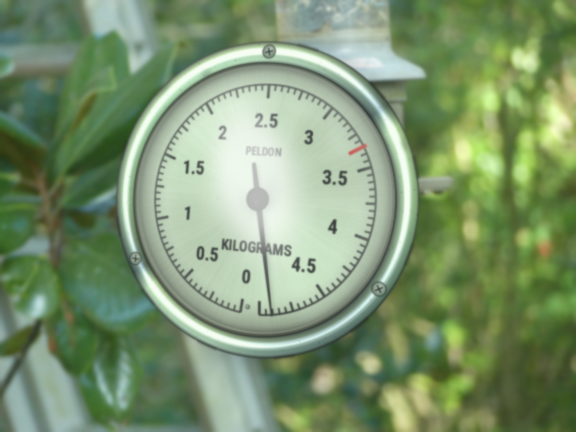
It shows value=4.9 unit=kg
